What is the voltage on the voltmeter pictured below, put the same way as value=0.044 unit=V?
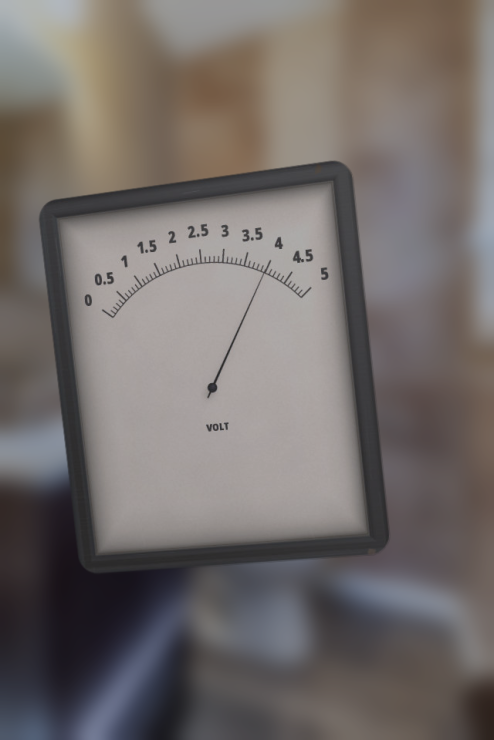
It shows value=4 unit=V
